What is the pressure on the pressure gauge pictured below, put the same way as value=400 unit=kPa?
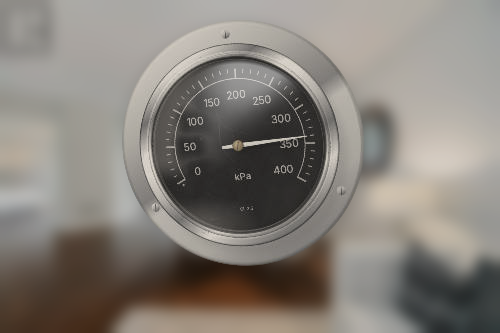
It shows value=340 unit=kPa
